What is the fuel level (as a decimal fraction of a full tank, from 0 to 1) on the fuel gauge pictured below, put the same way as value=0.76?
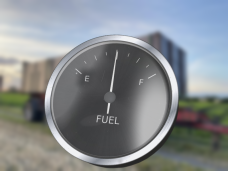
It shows value=0.5
